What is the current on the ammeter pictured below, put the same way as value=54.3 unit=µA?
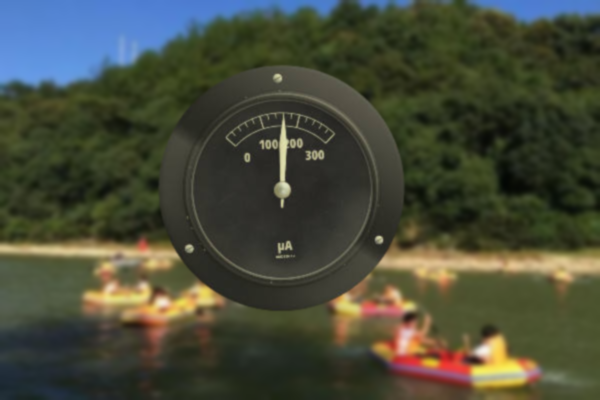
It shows value=160 unit=µA
